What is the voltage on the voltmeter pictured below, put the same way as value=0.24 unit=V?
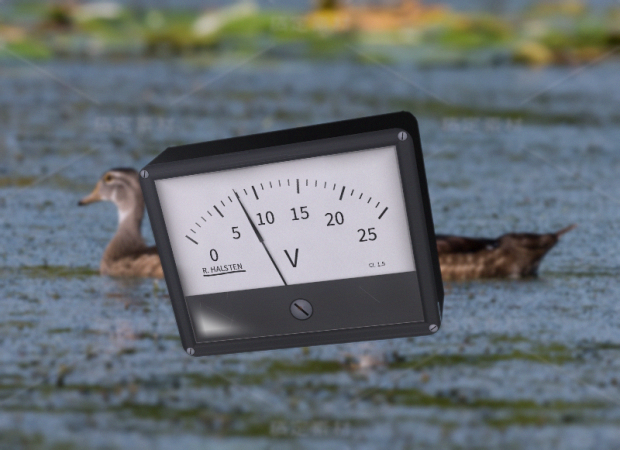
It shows value=8 unit=V
